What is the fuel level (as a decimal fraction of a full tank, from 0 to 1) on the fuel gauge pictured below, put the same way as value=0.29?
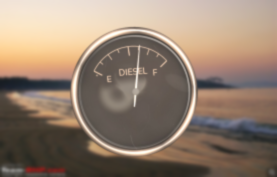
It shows value=0.625
